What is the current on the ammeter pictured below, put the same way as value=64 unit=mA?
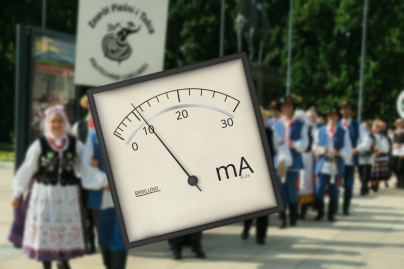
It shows value=11 unit=mA
